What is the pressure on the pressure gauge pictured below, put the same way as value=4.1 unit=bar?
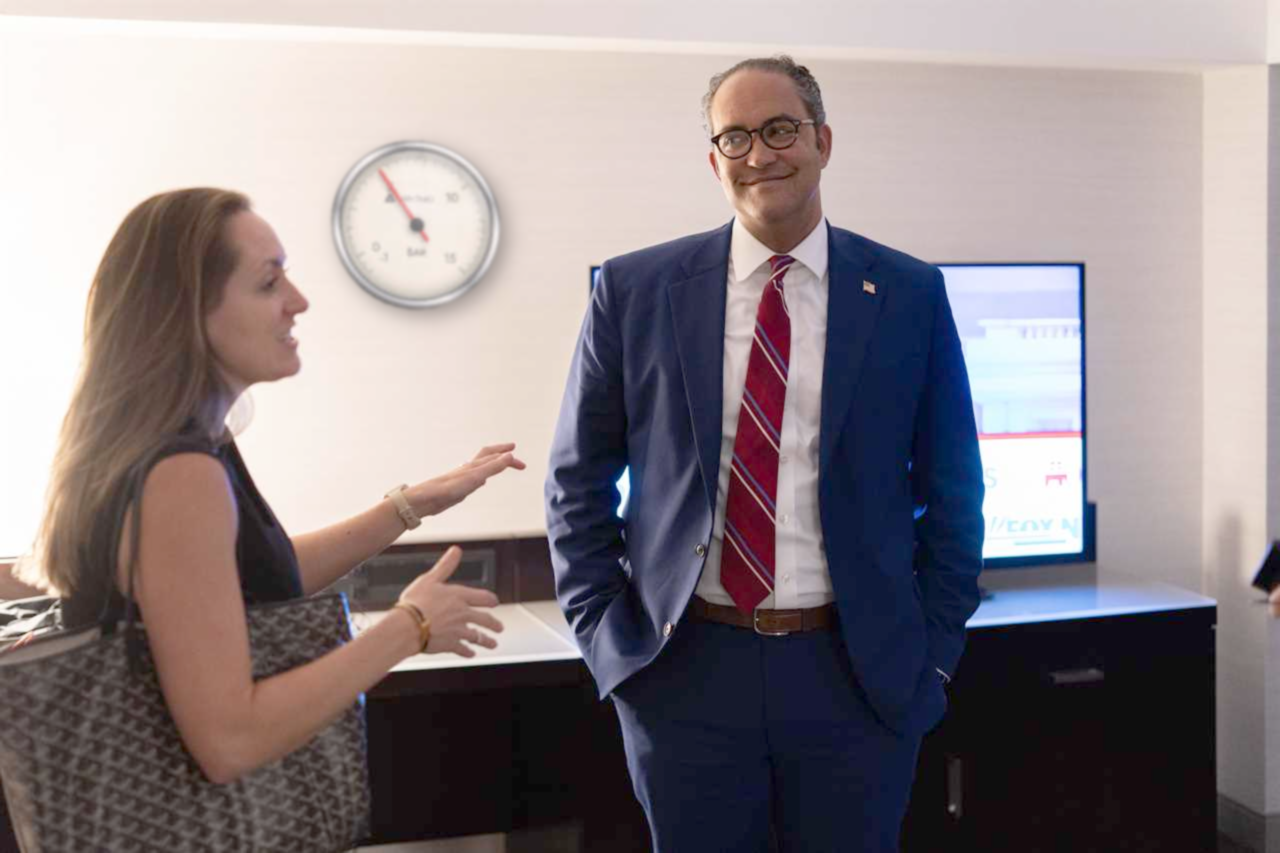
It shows value=5 unit=bar
